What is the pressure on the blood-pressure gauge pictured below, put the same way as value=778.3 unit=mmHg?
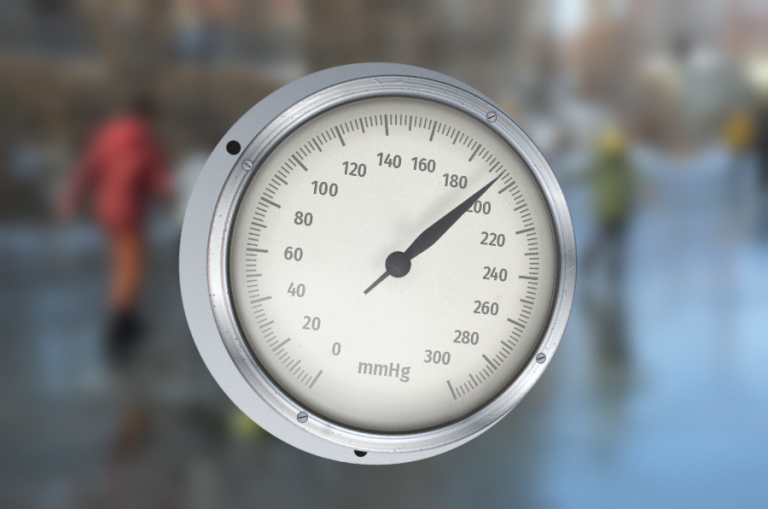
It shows value=194 unit=mmHg
